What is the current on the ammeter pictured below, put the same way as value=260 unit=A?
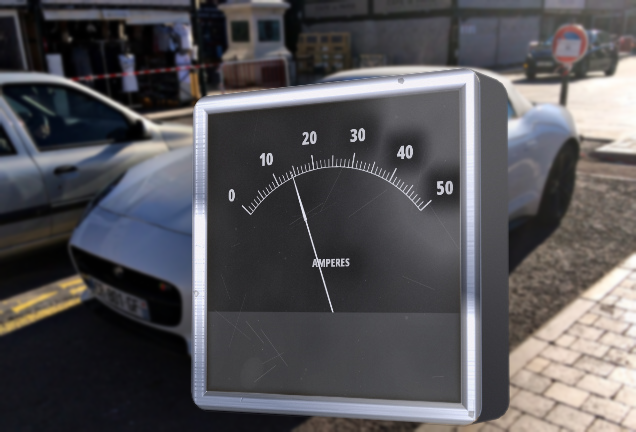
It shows value=15 unit=A
